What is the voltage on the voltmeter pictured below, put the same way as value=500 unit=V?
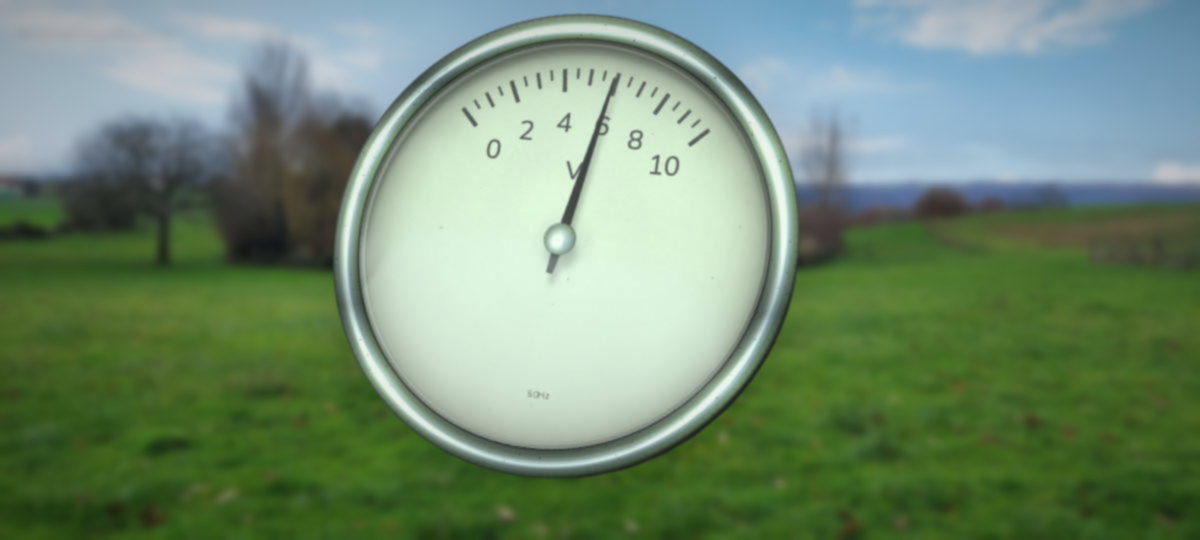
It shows value=6 unit=V
